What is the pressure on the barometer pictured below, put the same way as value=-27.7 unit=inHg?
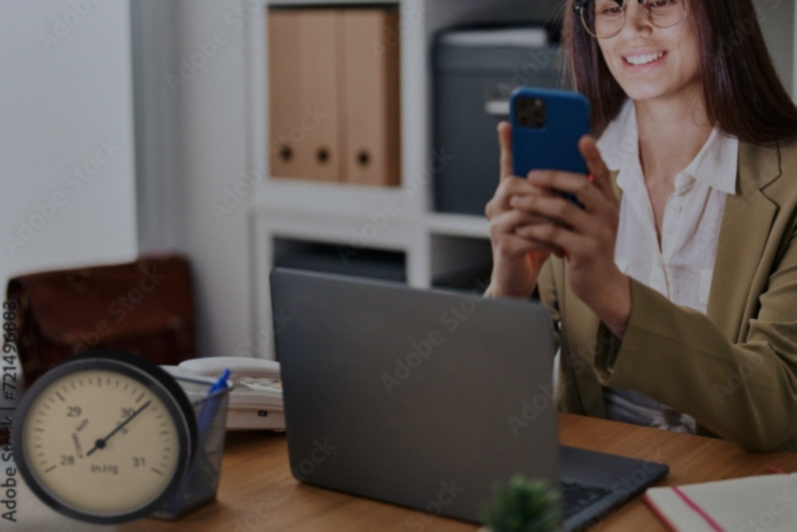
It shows value=30.1 unit=inHg
